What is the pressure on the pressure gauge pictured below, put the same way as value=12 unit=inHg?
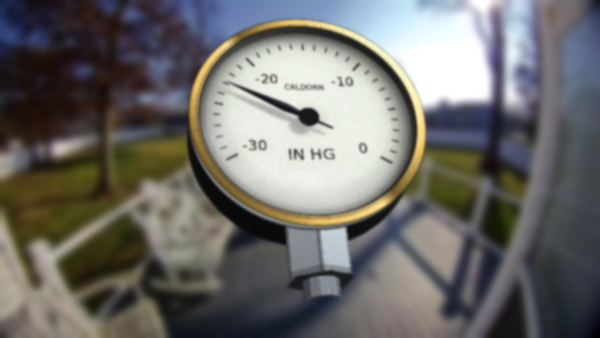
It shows value=-23 unit=inHg
